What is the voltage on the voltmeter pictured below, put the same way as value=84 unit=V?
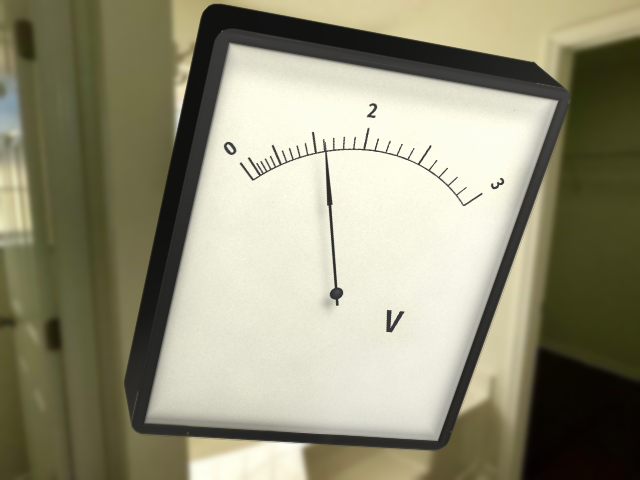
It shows value=1.6 unit=V
